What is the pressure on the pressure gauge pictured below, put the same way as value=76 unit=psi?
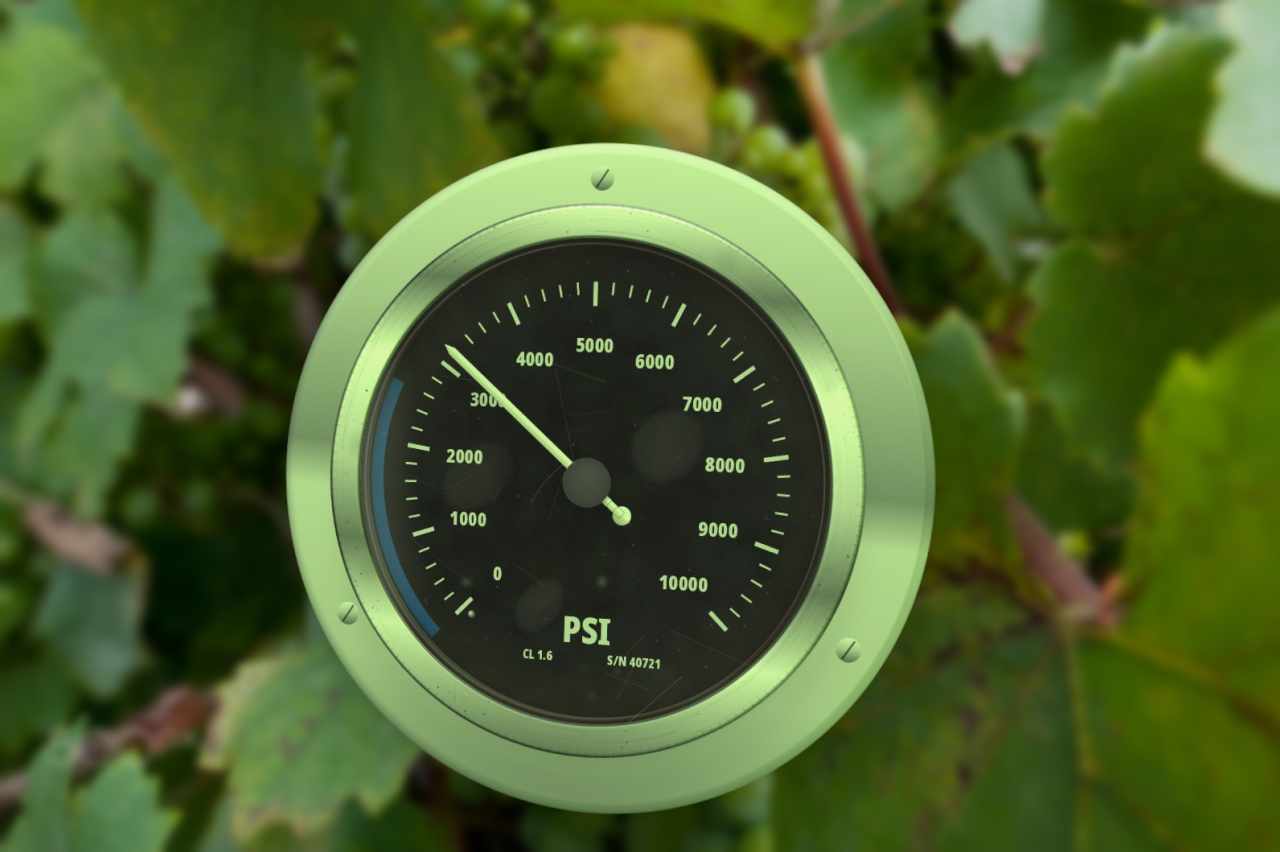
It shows value=3200 unit=psi
